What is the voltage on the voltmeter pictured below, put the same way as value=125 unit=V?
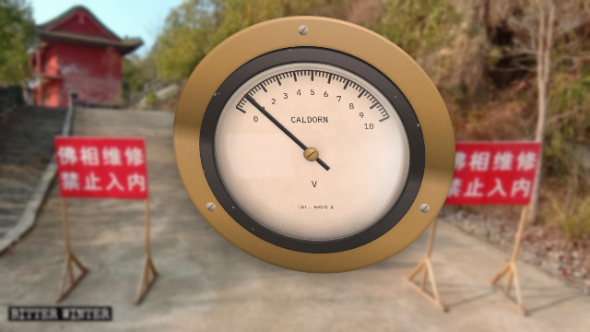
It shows value=1 unit=V
